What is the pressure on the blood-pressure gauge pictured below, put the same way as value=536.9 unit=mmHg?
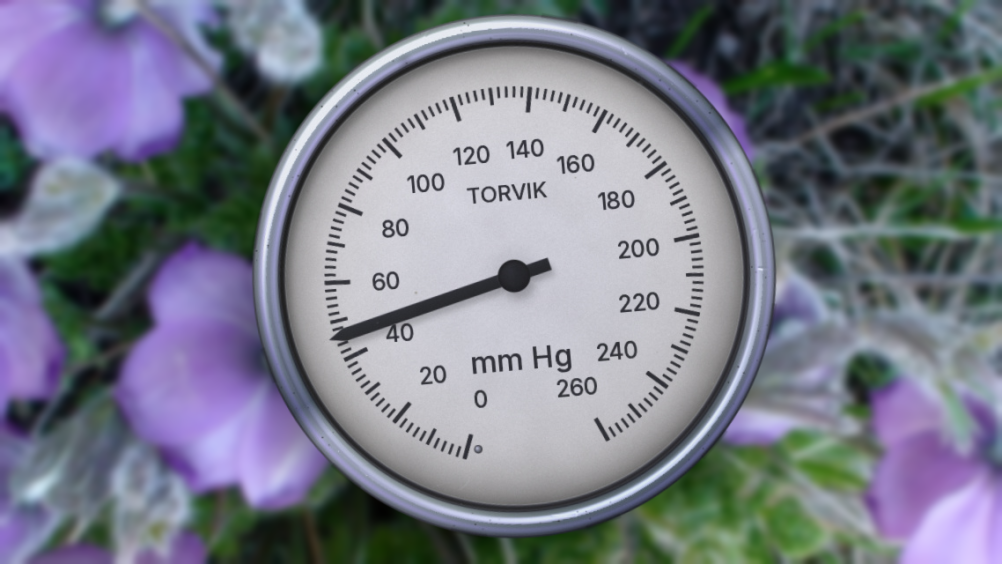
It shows value=46 unit=mmHg
